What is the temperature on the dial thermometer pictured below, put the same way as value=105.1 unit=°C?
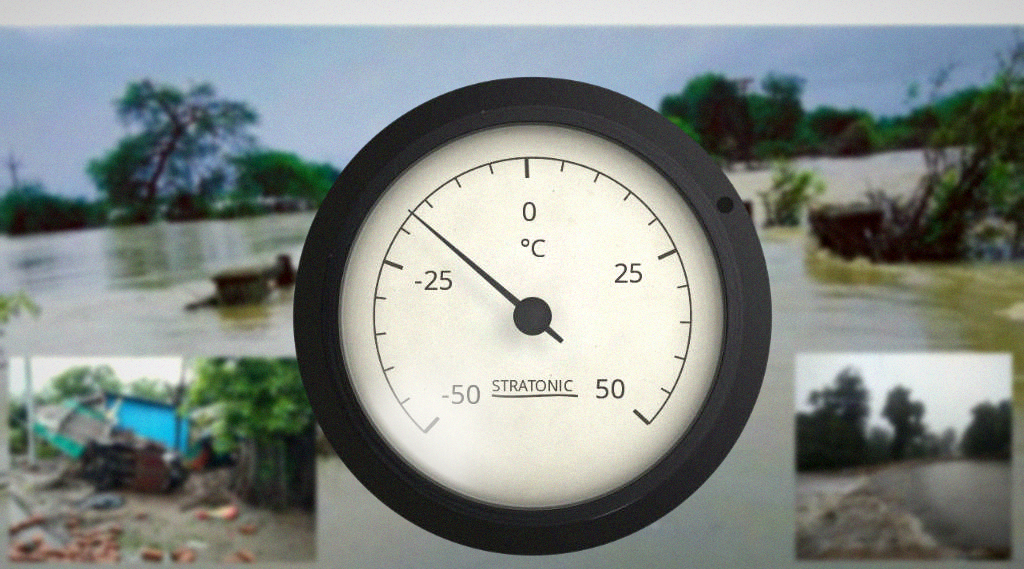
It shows value=-17.5 unit=°C
